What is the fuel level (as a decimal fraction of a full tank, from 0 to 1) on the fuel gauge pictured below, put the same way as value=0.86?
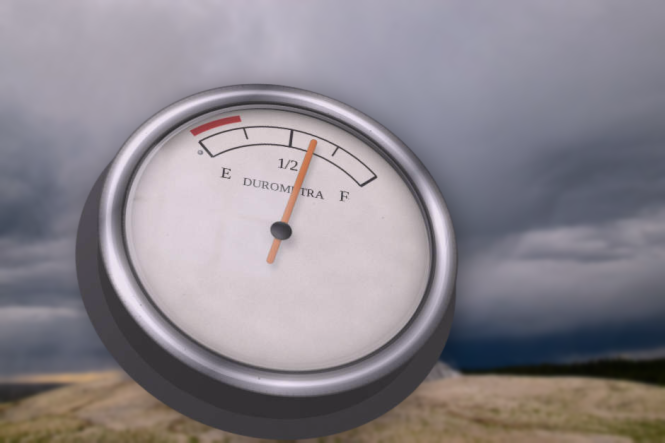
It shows value=0.625
